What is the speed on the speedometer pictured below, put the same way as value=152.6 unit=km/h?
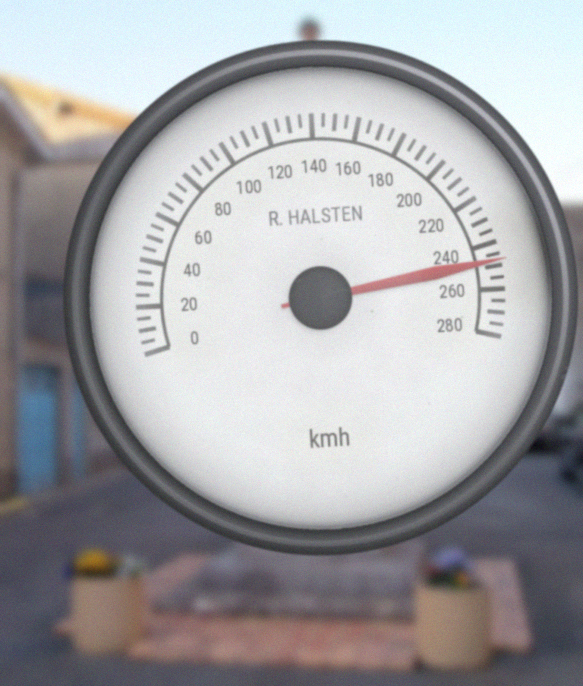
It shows value=247.5 unit=km/h
